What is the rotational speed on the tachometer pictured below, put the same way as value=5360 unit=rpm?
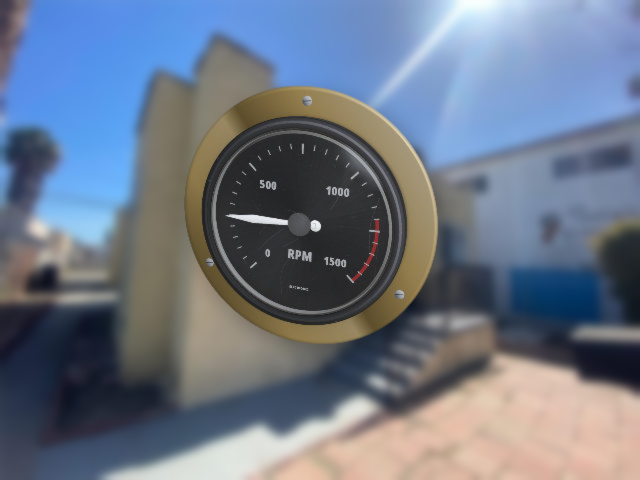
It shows value=250 unit=rpm
